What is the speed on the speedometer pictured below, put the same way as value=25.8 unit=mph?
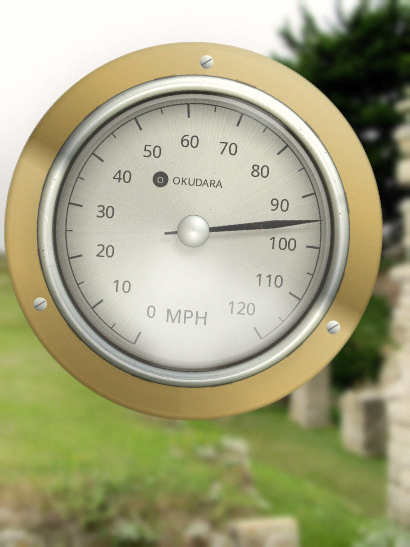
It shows value=95 unit=mph
